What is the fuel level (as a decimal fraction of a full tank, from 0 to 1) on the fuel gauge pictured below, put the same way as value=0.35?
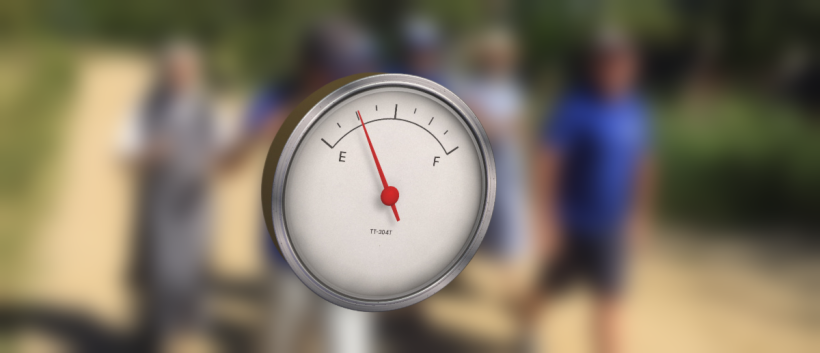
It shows value=0.25
